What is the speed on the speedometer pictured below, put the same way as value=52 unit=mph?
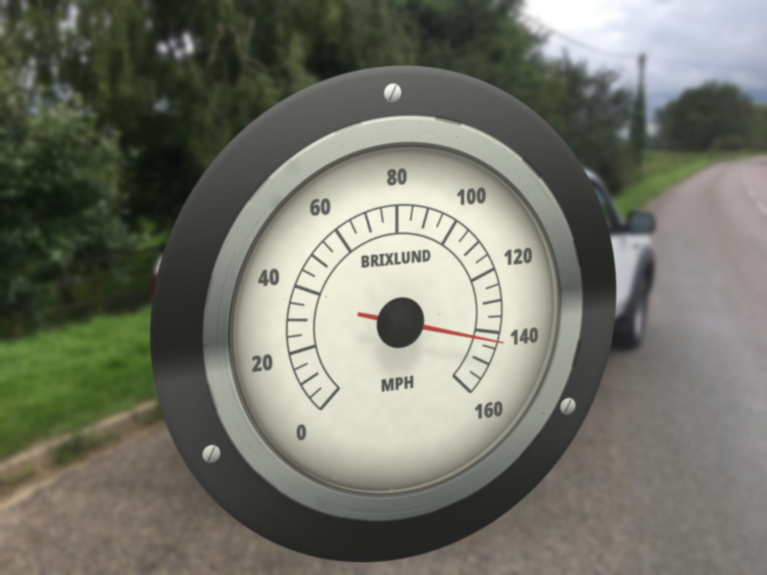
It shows value=142.5 unit=mph
